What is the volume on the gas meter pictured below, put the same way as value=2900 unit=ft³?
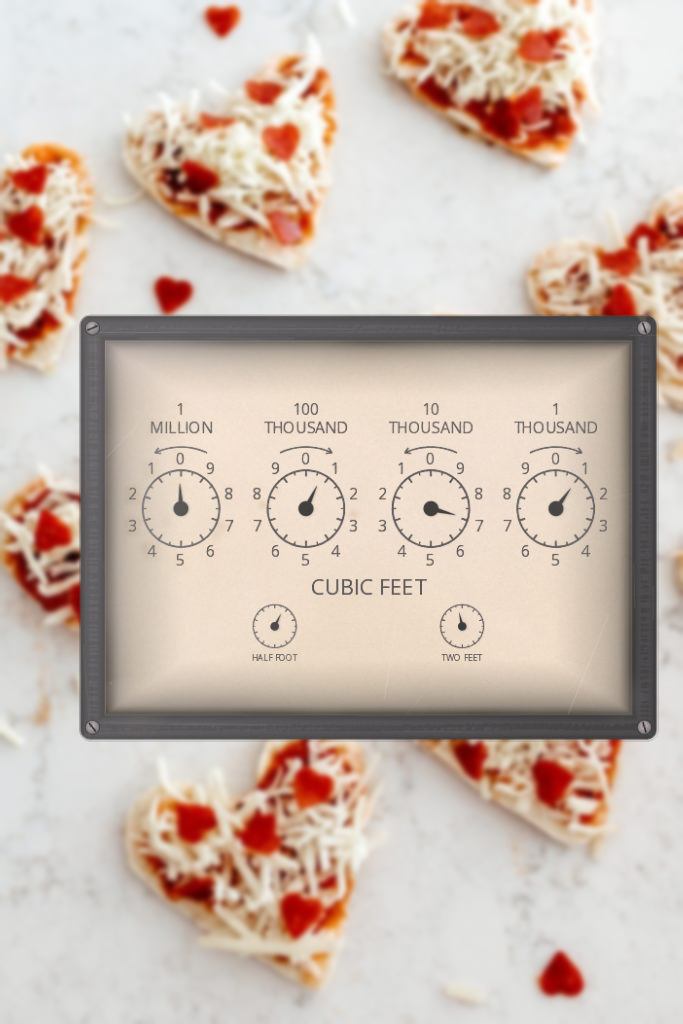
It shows value=7100 unit=ft³
